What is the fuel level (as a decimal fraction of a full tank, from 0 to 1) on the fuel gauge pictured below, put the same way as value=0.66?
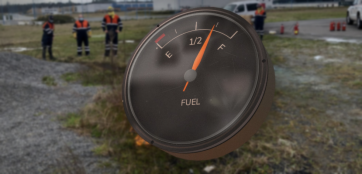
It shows value=0.75
